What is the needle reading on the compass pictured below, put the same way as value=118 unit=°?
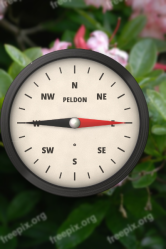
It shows value=90 unit=°
